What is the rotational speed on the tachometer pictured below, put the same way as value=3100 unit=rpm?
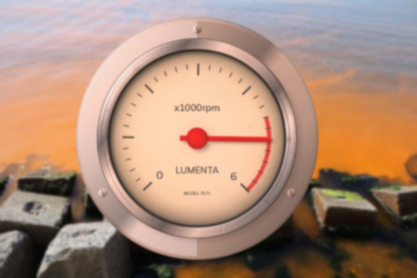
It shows value=5000 unit=rpm
